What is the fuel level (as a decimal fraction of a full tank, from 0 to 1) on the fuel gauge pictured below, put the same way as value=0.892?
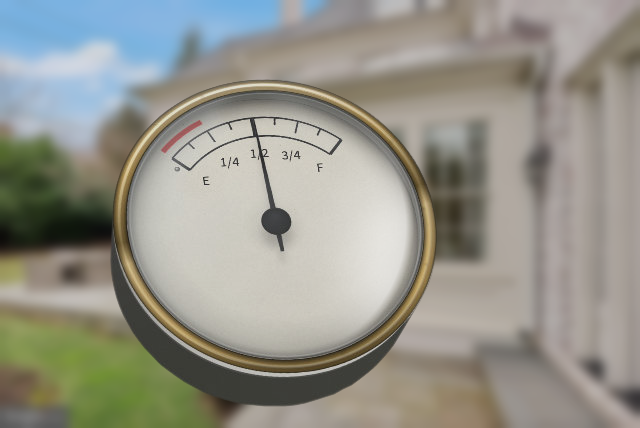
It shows value=0.5
